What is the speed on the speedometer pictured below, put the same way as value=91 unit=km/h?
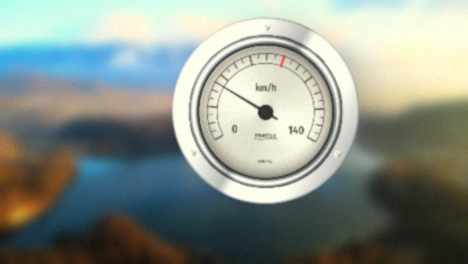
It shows value=35 unit=km/h
